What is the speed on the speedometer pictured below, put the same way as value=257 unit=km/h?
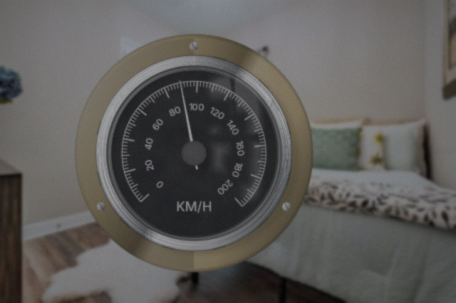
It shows value=90 unit=km/h
